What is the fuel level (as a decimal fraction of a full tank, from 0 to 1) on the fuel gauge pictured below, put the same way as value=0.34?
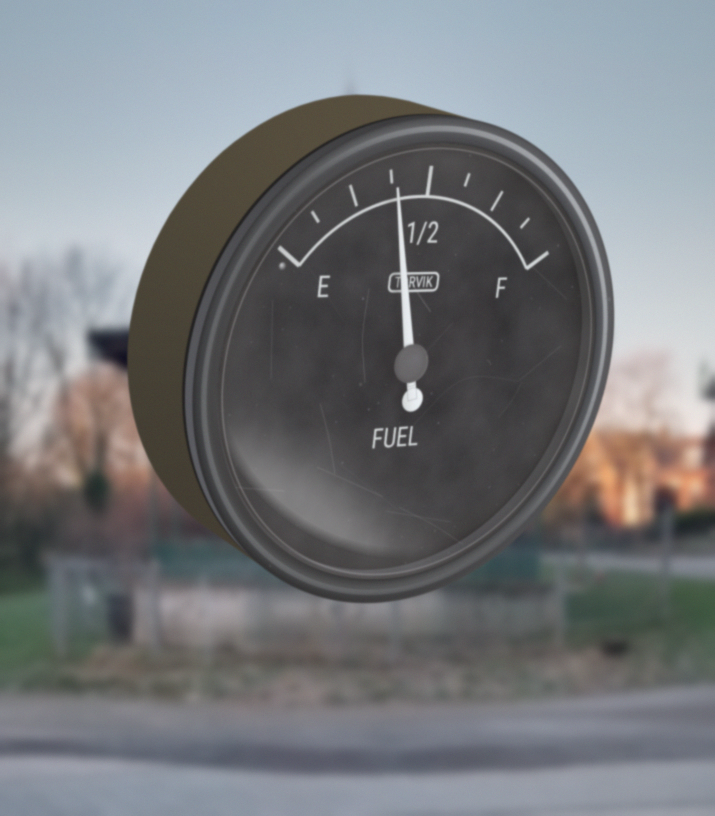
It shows value=0.375
